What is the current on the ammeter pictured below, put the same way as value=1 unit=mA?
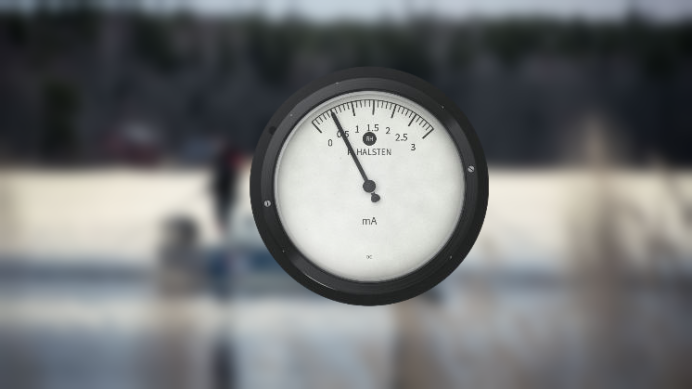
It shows value=0.5 unit=mA
